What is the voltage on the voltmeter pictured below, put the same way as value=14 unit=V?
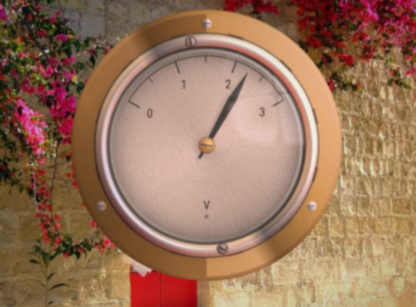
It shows value=2.25 unit=V
